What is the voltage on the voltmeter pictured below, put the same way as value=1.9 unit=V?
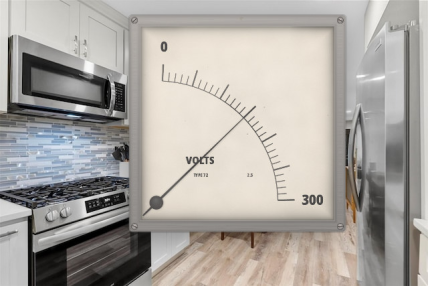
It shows value=150 unit=V
